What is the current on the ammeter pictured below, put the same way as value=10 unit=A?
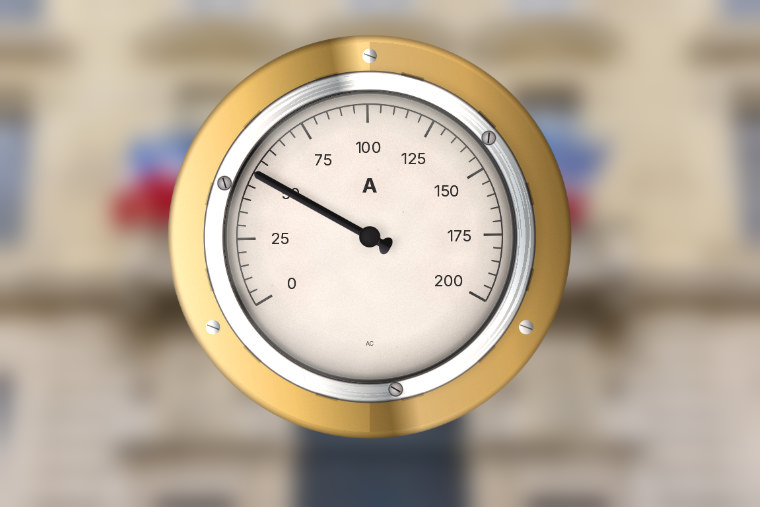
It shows value=50 unit=A
